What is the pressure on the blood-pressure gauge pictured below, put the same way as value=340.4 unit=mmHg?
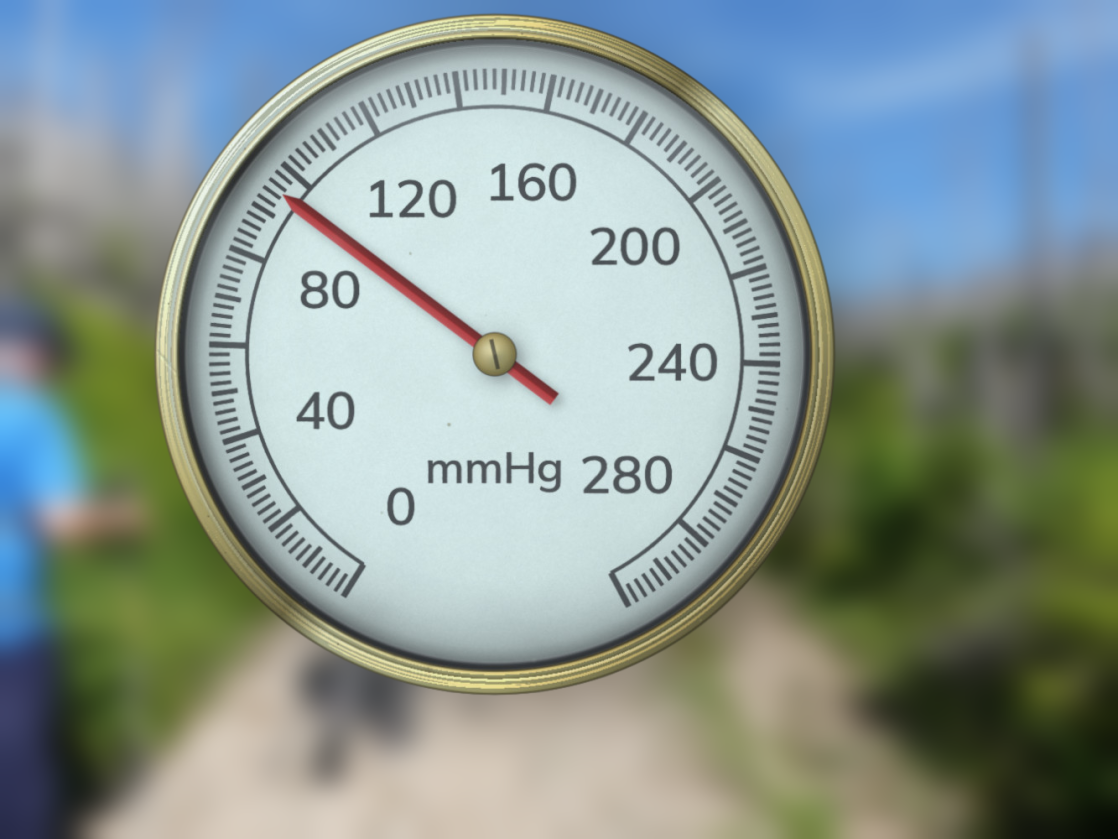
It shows value=95 unit=mmHg
